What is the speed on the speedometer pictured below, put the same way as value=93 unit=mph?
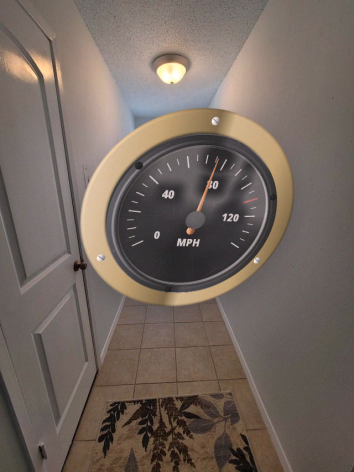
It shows value=75 unit=mph
